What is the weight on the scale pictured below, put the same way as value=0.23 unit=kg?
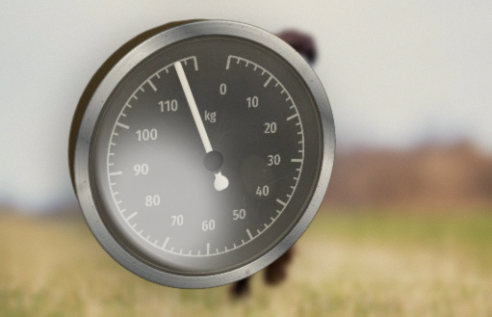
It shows value=116 unit=kg
